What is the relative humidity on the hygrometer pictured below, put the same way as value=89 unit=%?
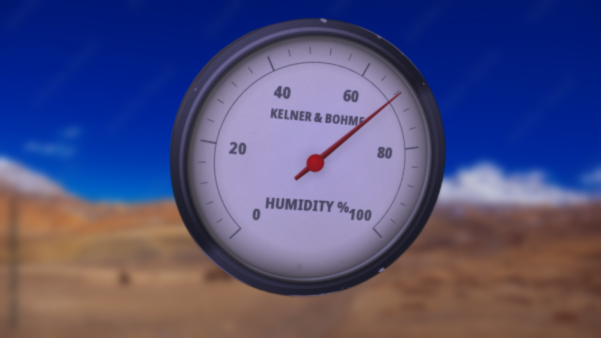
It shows value=68 unit=%
